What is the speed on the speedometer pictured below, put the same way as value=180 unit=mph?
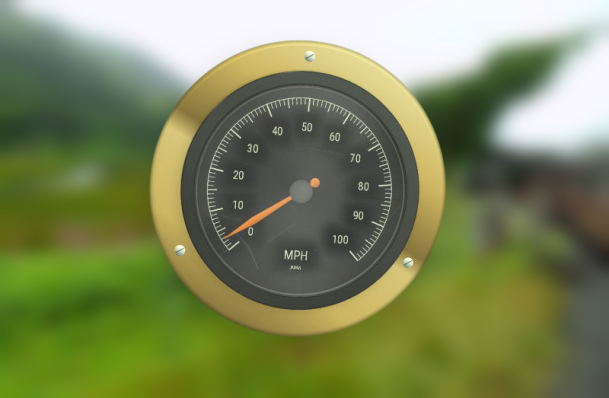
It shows value=3 unit=mph
